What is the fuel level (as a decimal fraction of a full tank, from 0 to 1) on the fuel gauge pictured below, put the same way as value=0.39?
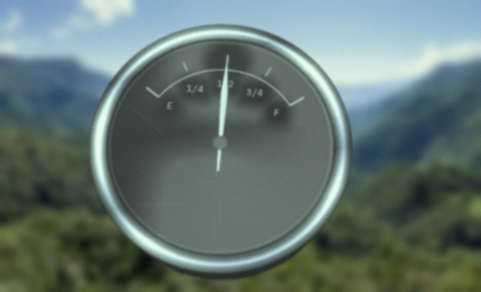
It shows value=0.5
